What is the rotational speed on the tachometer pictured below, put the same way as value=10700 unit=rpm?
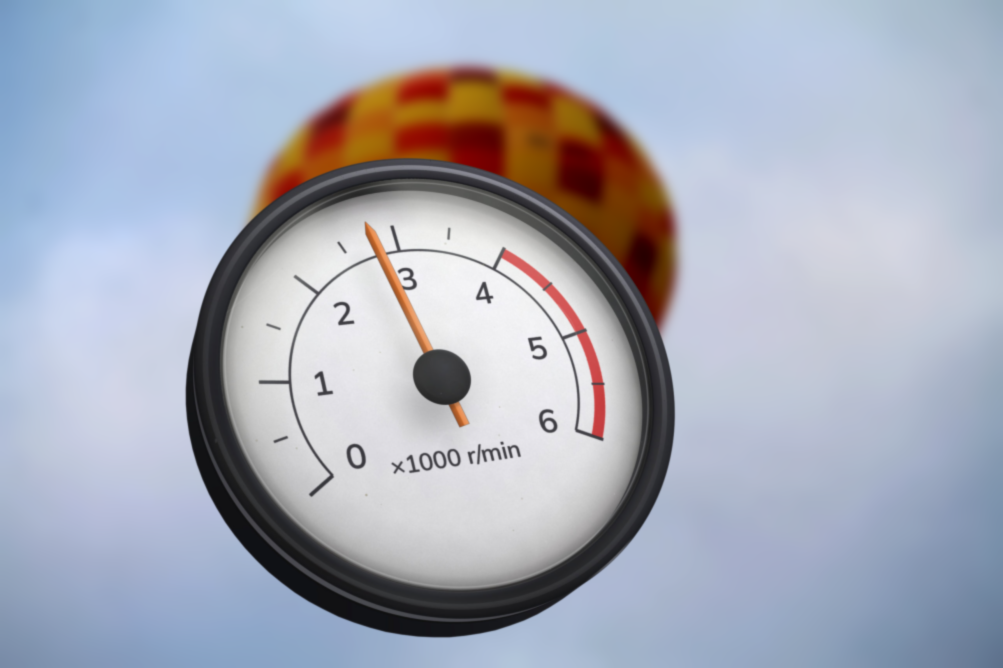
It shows value=2750 unit=rpm
